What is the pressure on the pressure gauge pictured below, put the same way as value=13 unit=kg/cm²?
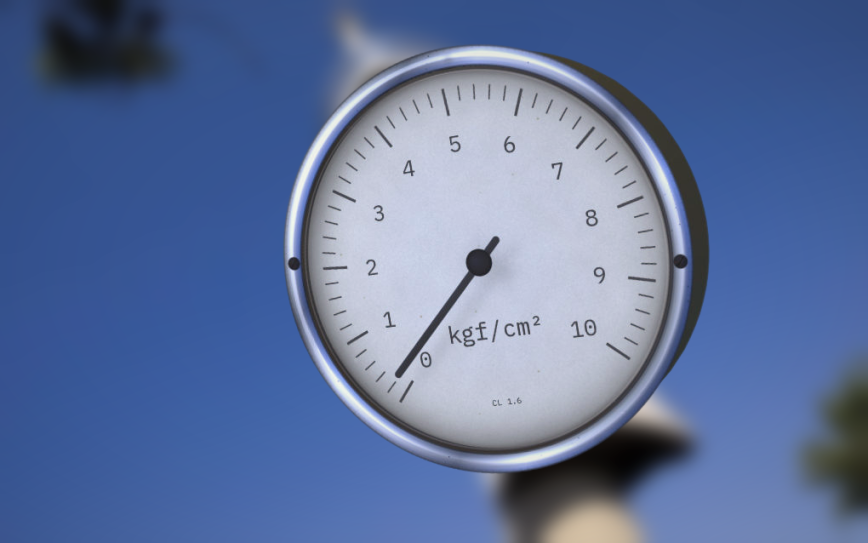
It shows value=0.2 unit=kg/cm²
